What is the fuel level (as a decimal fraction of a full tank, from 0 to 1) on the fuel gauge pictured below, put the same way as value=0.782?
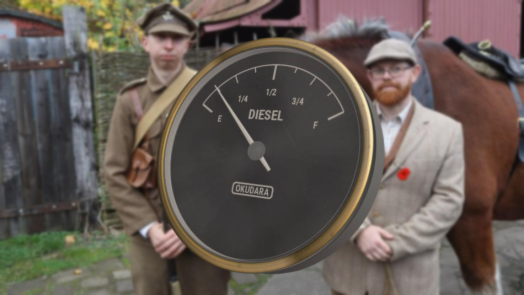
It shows value=0.125
